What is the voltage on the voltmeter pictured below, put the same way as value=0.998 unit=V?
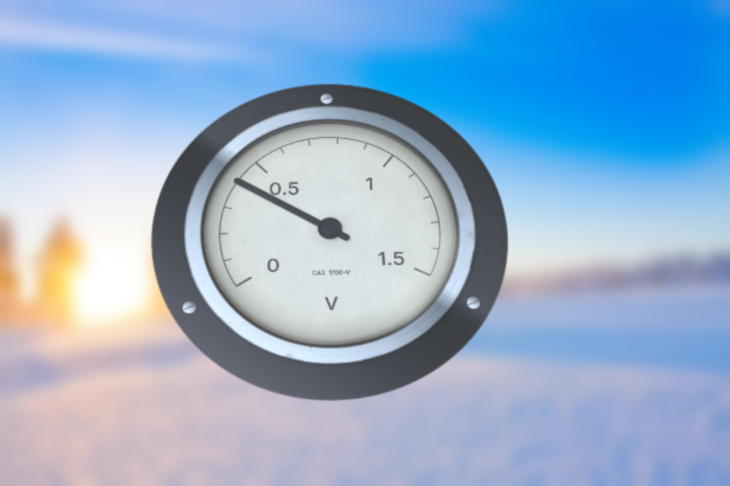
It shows value=0.4 unit=V
